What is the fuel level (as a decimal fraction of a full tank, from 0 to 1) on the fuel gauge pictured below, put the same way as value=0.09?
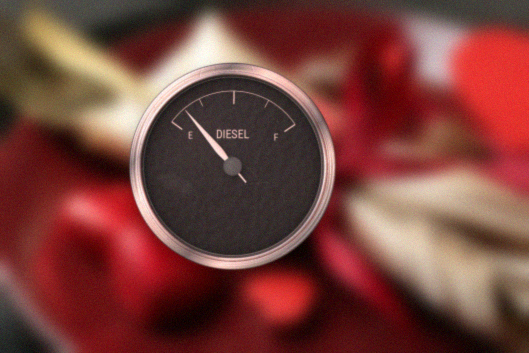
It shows value=0.125
